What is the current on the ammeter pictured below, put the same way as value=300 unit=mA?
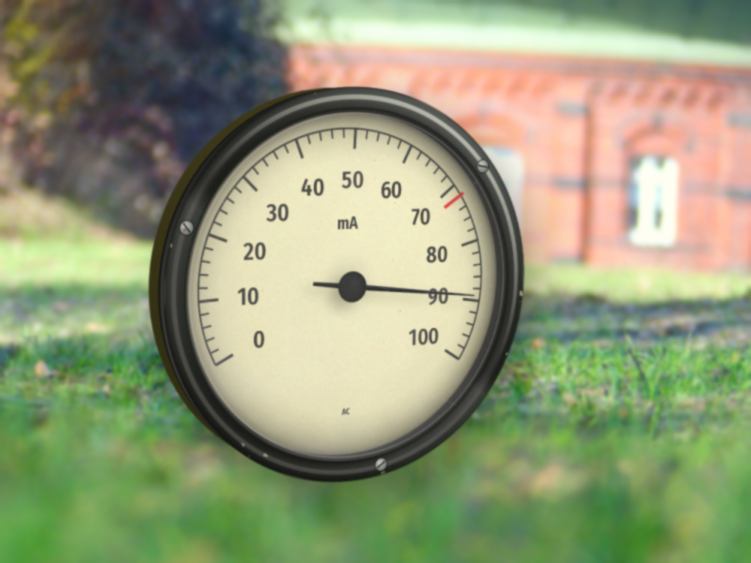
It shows value=89 unit=mA
